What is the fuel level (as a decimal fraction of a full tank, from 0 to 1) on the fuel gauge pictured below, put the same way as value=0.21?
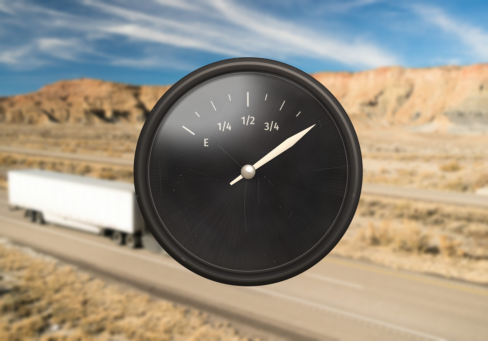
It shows value=1
